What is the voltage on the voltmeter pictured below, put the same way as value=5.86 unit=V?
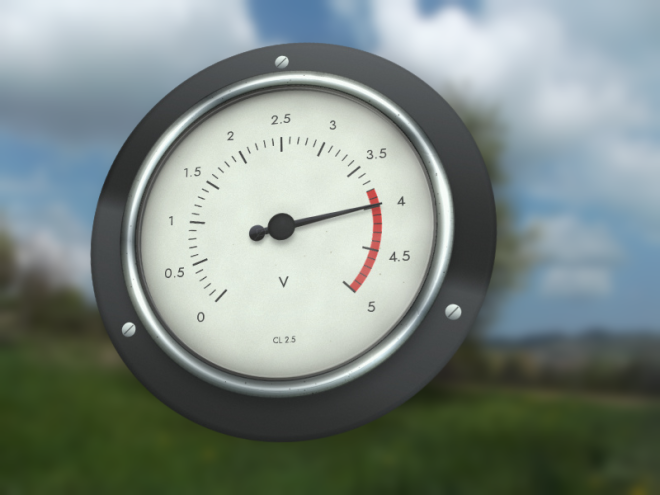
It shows value=4 unit=V
